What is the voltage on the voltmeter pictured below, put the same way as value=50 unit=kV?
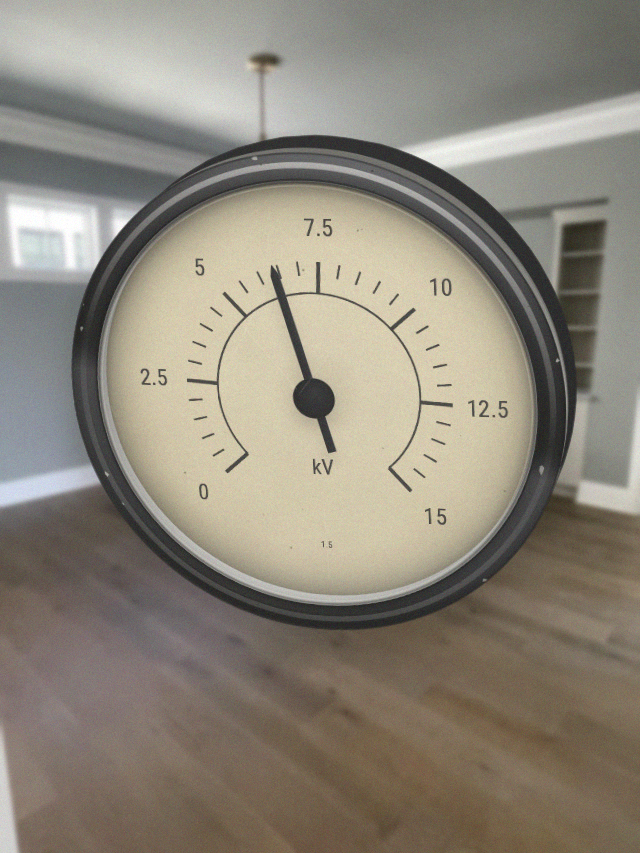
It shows value=6.5 unit=kV
